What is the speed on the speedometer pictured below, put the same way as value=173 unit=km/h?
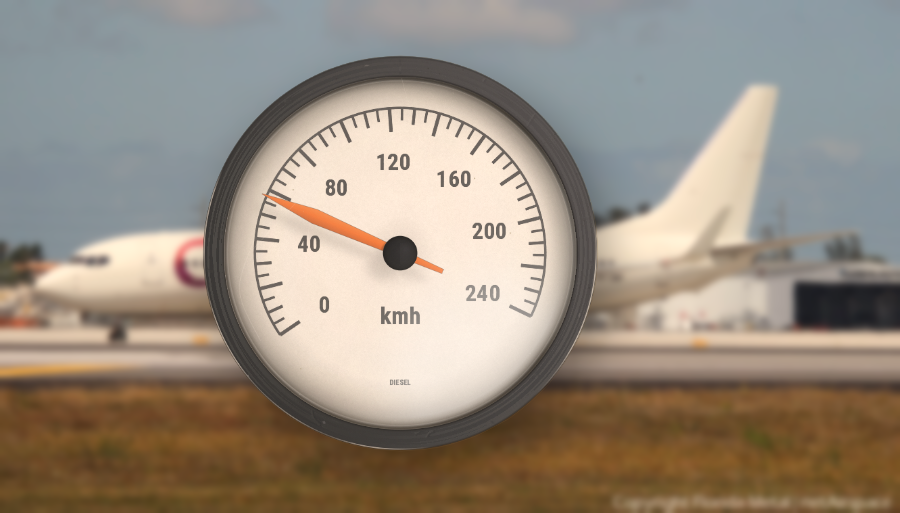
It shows value=57.5 unit=km/h
